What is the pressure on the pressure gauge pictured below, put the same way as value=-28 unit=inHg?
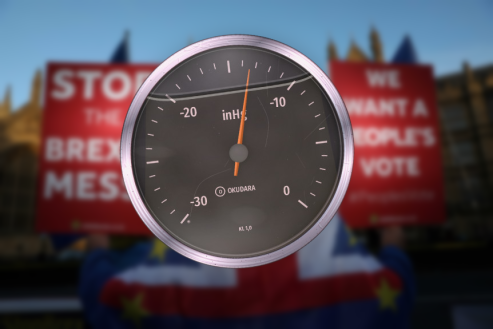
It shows value=-13.5 unit=inHg
